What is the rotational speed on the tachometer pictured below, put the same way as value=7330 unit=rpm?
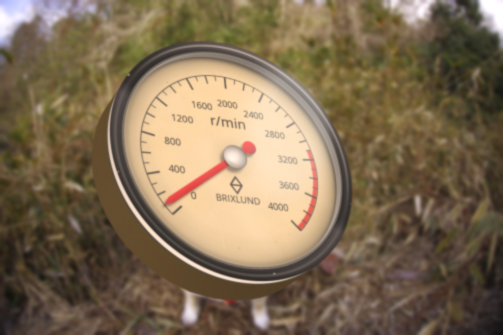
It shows value=100 unit=rpm
